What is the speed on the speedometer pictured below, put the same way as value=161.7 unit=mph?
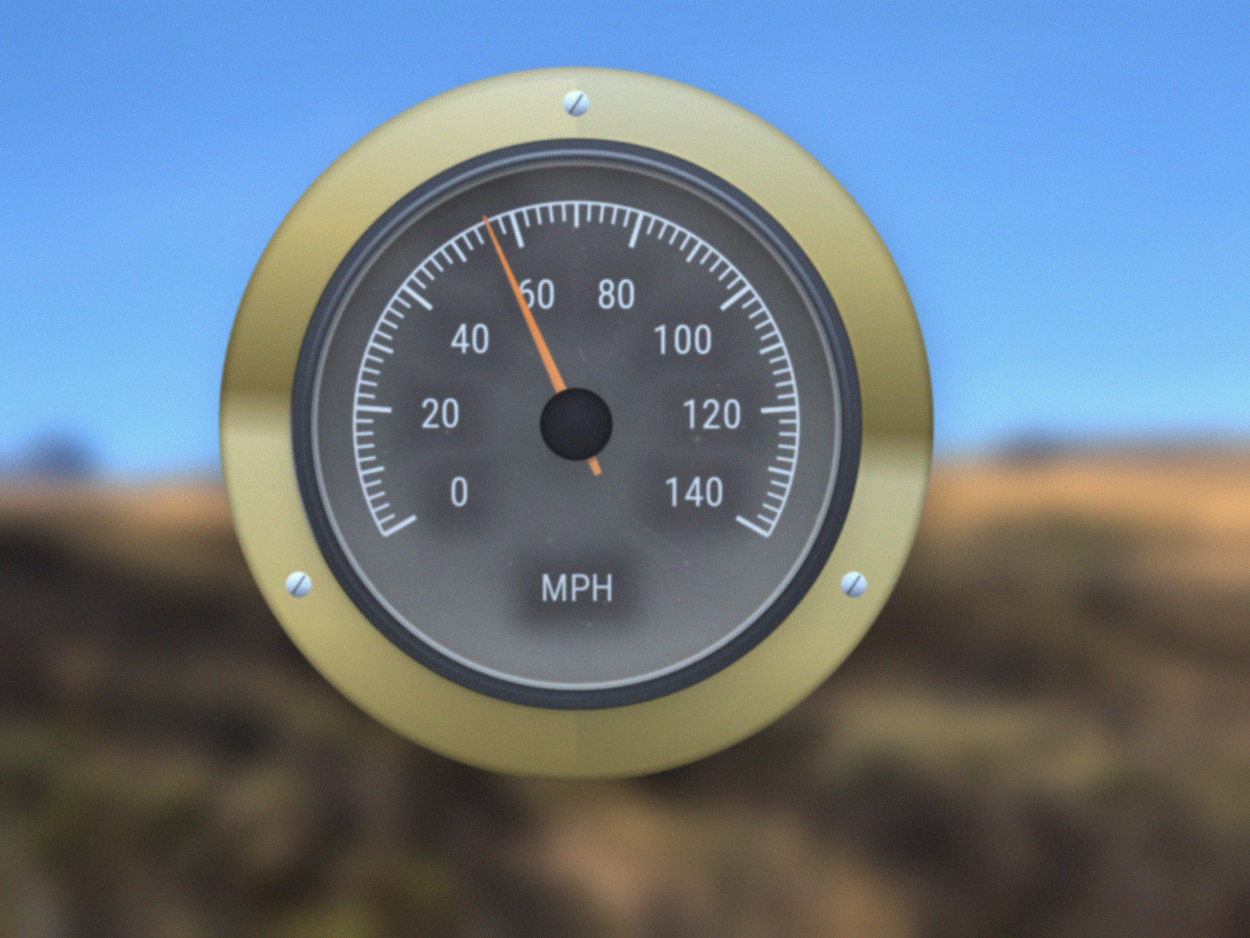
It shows value=56 unit=mph
